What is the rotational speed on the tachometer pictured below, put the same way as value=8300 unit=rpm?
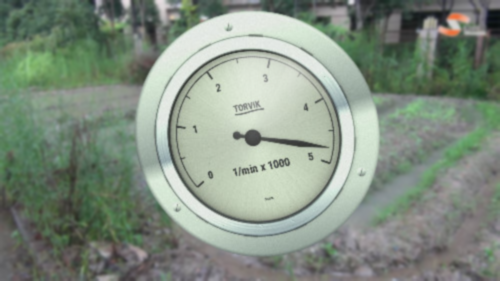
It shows value=4750 unit=rpm
